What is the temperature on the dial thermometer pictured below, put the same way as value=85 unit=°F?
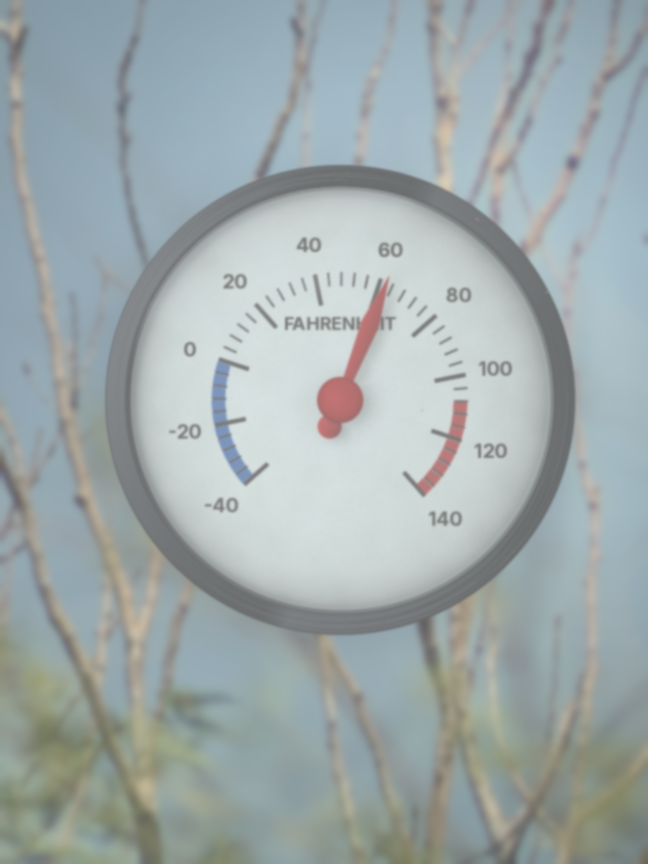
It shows value=62 unit=°F
